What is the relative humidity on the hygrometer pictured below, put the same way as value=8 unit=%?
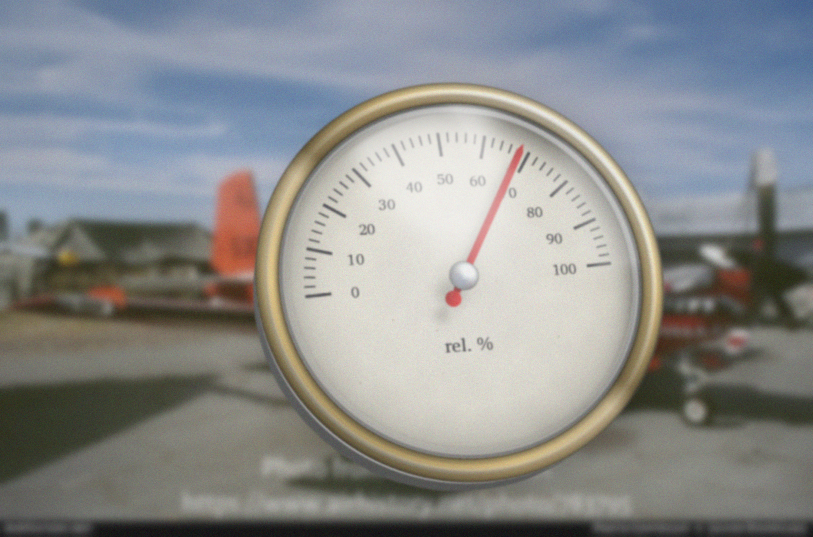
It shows value=68 unit=%
